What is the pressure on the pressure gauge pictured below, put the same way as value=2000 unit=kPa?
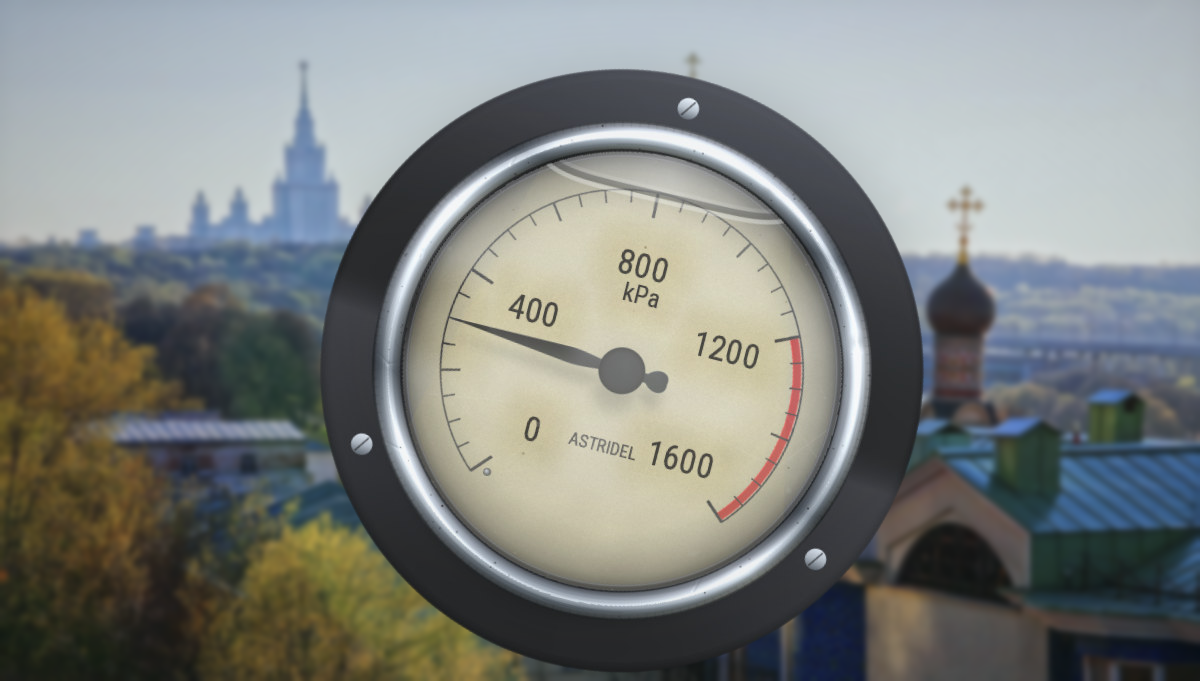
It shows value=300 unit=kPa
